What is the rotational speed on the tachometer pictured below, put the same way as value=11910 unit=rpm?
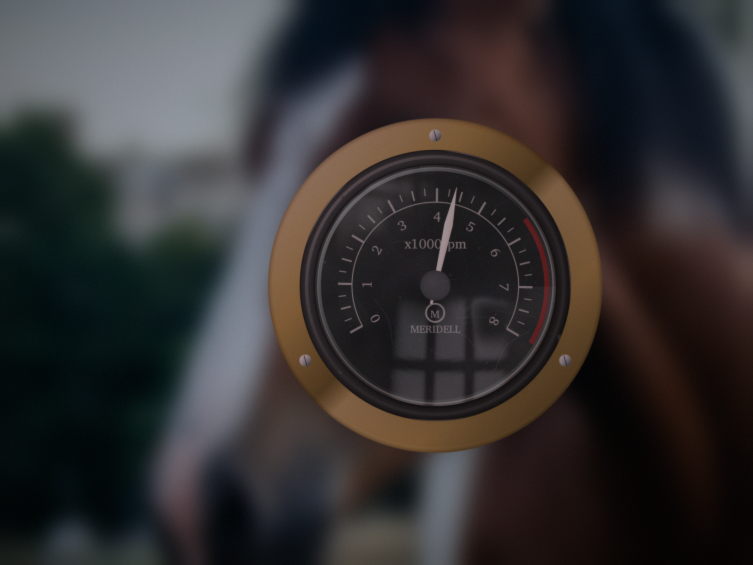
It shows value=4375 unit=rpm
